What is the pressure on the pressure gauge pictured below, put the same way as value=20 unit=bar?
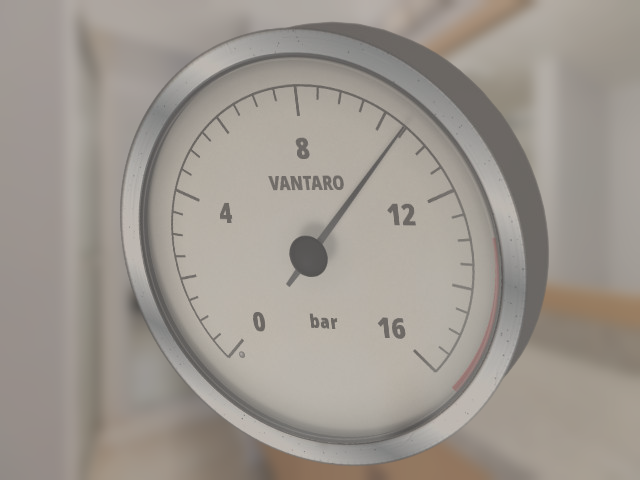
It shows value=10.5 unit=bar
